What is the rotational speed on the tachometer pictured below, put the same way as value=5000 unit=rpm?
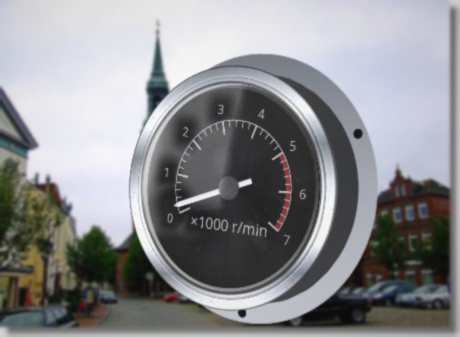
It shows value=200 unit=rpm
